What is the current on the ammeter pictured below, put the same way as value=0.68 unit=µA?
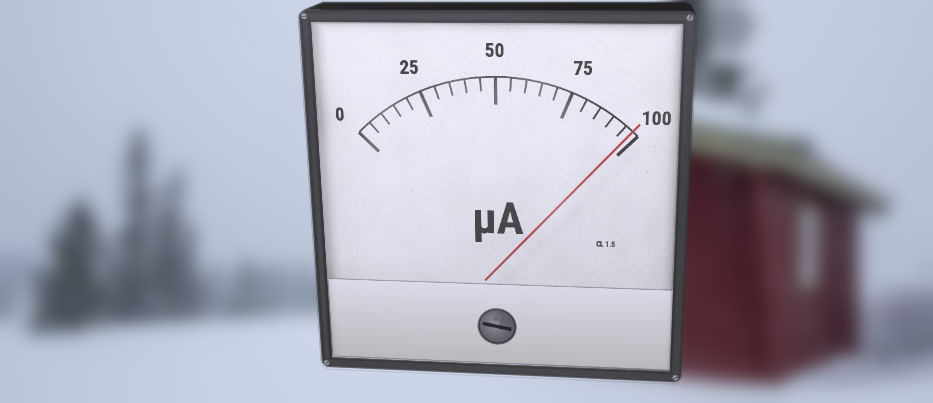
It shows value=97.5 unit=µA
